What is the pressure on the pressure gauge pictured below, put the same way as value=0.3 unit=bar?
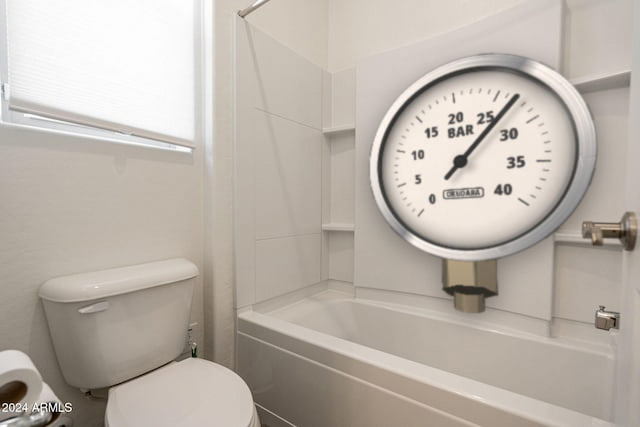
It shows value=27 unit=bar
